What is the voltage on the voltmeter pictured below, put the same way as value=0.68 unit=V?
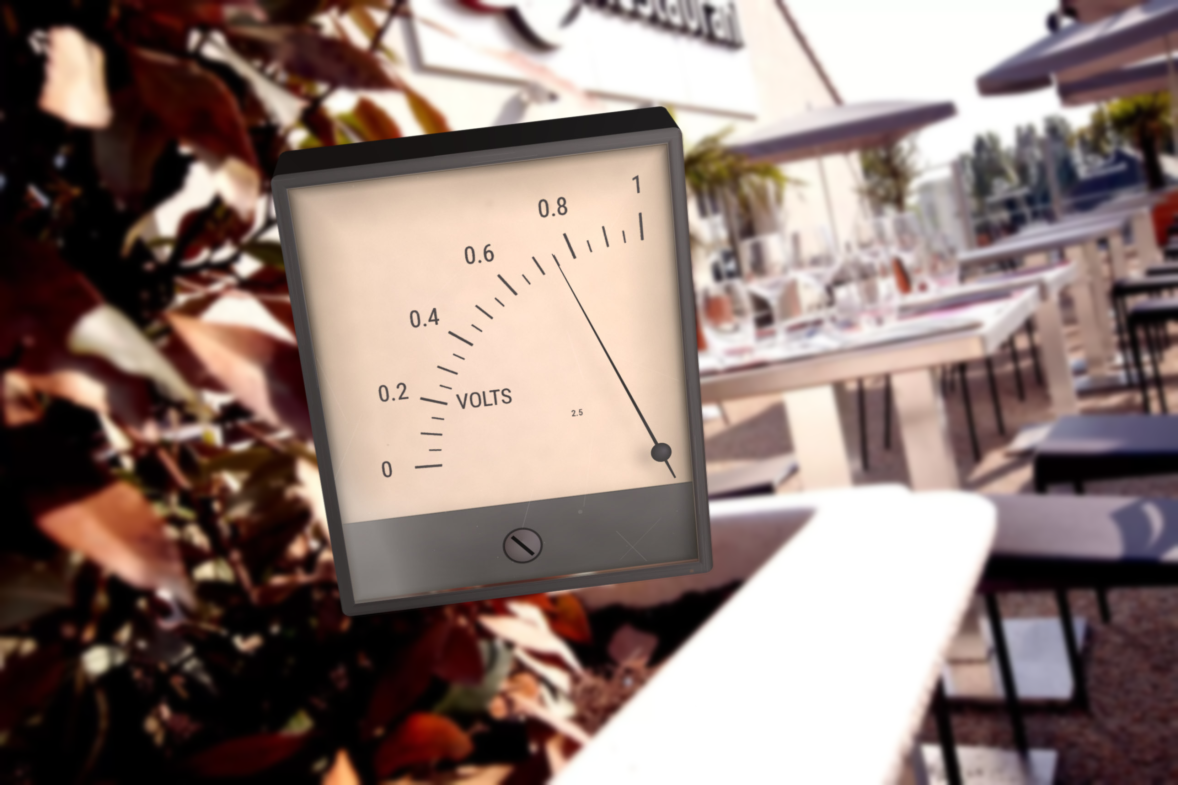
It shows value=0.75 unit=V
